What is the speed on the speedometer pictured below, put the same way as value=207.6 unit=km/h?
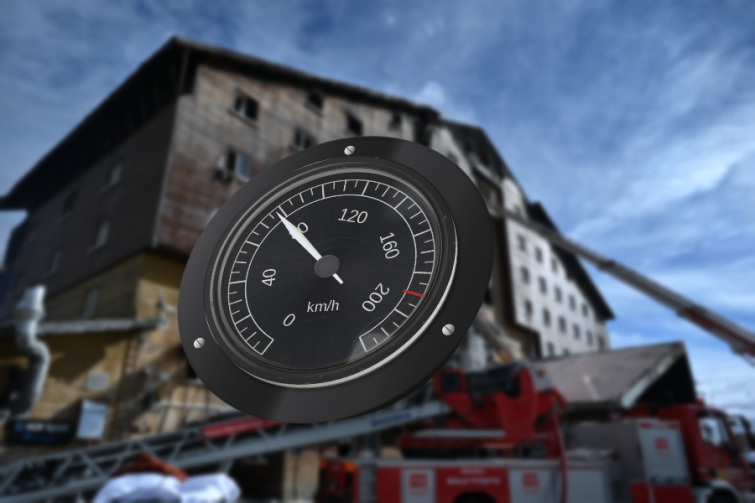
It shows value=77.5 unit=km/h
